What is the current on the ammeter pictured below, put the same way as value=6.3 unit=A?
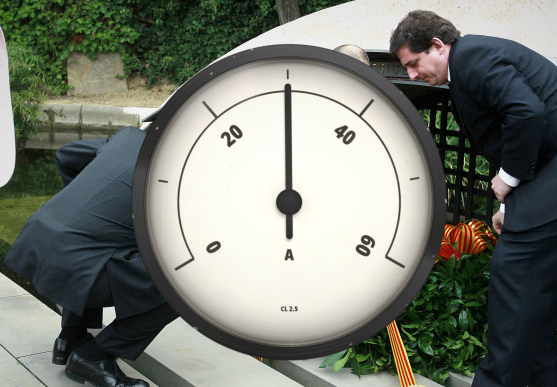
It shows value=30 unit=A
